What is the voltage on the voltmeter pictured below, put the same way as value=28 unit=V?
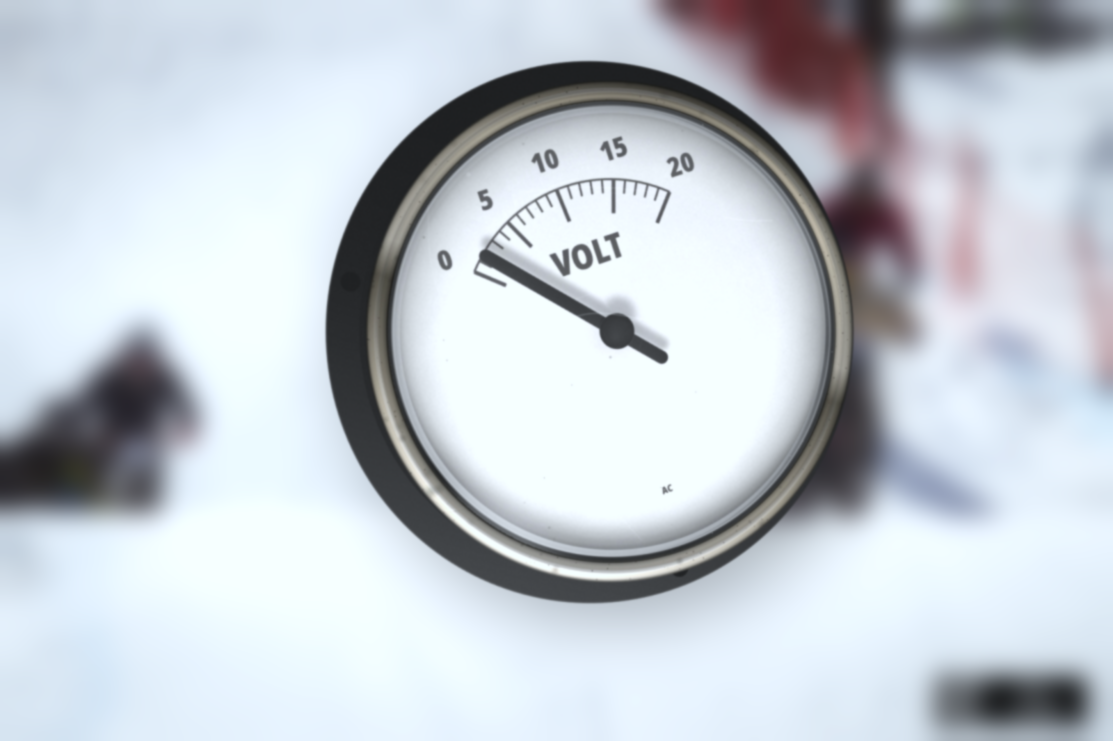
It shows value=1.5 unit=V
